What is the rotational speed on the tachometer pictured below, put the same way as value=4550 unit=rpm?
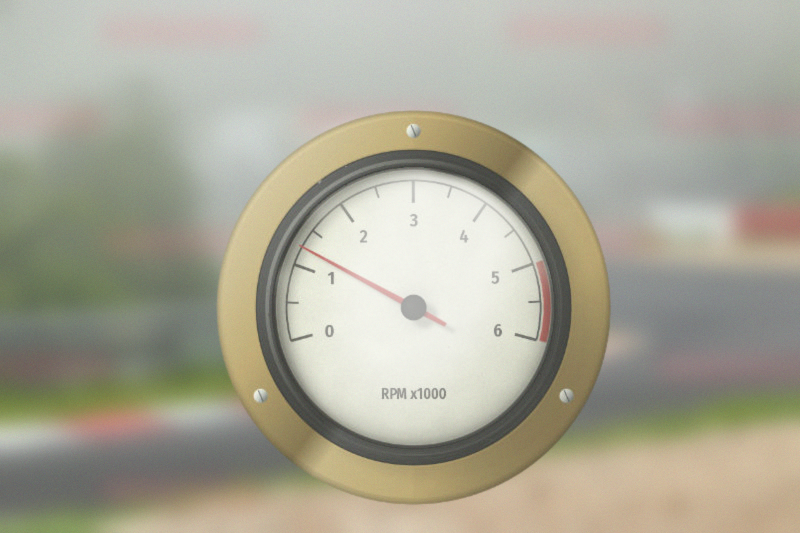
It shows value=1250 unit=rpm
